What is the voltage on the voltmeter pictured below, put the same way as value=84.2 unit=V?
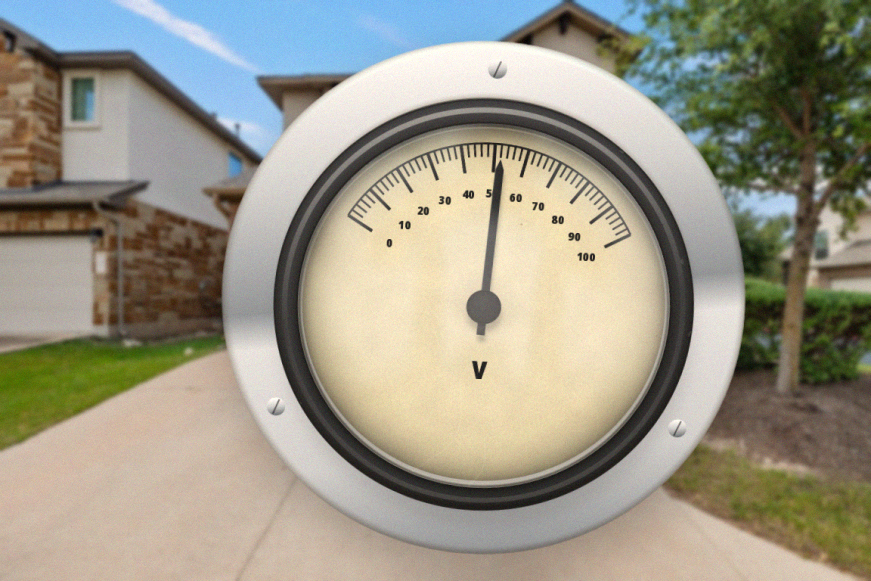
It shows value=52 unit=V
